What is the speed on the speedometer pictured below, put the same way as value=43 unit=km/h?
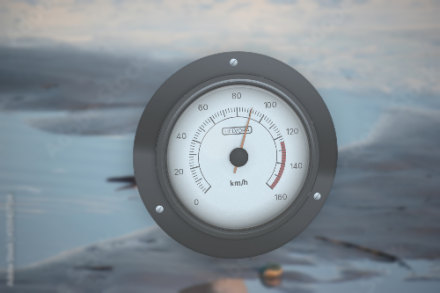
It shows value=90 unit=km/h
